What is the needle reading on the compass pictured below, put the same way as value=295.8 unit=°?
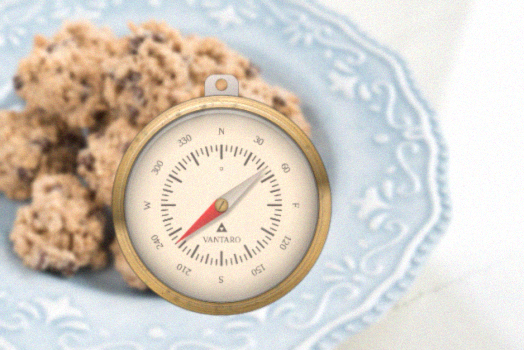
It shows value=230 unit=°
